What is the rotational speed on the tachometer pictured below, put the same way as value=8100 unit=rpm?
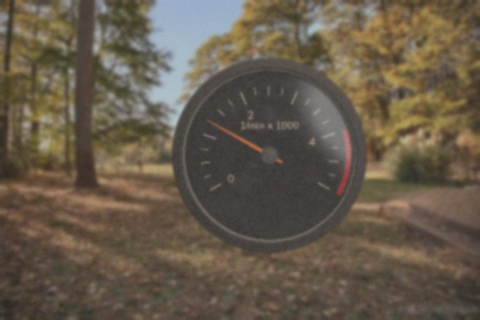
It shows value=1250 unit=rpm
